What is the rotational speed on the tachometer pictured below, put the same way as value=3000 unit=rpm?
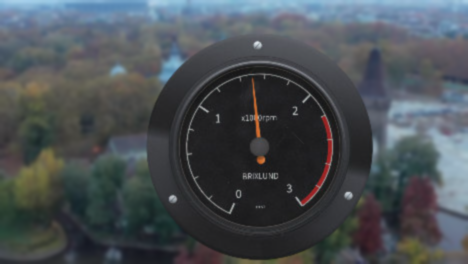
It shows value=1500 unit=rpm
